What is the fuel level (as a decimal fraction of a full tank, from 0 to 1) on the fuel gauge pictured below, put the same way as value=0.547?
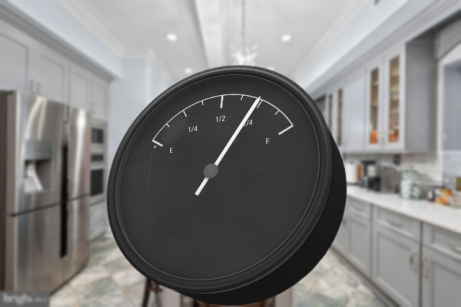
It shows value=0.75
